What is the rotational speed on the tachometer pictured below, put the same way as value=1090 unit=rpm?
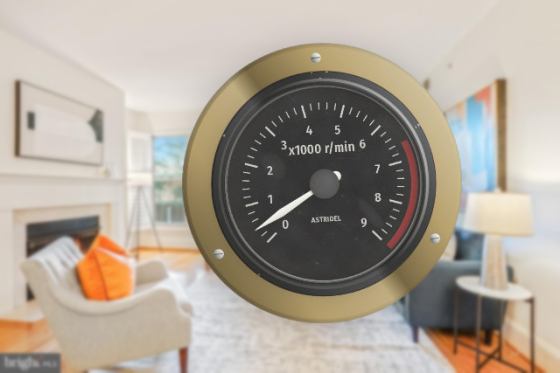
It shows value=400 unit=rpm
